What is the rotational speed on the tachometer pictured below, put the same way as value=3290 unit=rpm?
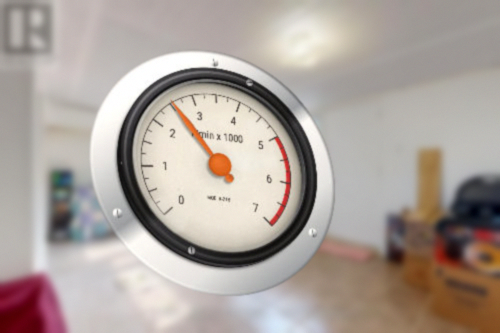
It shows value=2500 unit=rpm
